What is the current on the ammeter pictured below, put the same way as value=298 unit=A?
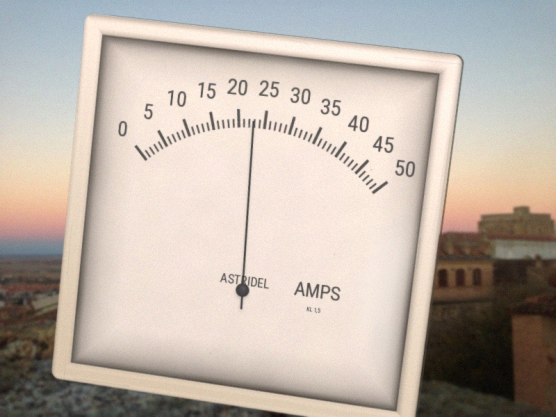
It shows value=23 unit=A
